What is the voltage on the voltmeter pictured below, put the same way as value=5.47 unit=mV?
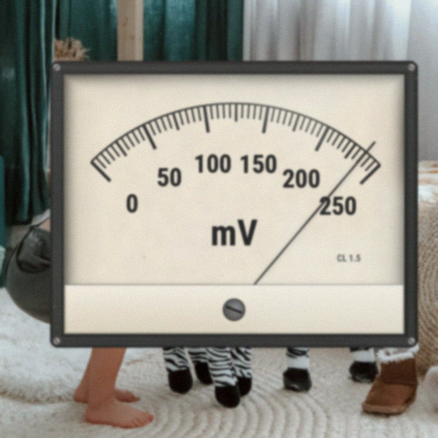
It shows value=235 unit=mV
